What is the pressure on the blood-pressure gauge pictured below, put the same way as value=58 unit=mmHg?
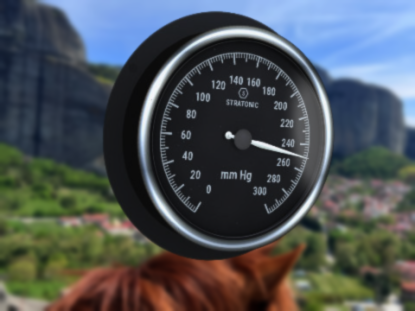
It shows value=250 unit=mmHg
